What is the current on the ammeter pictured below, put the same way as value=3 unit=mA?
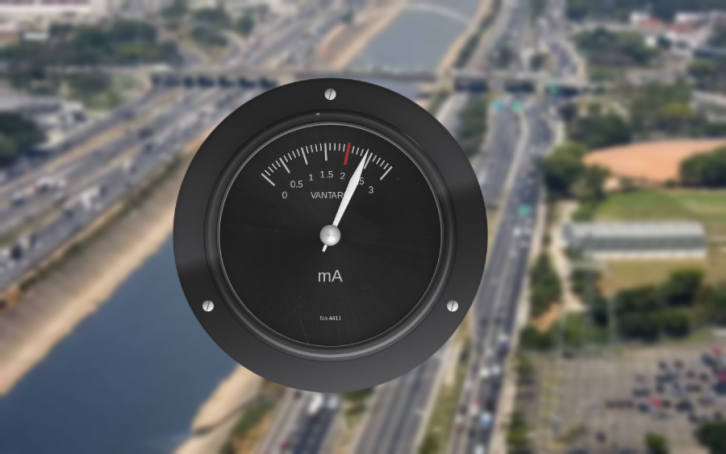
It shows value=2.4 unit=mA
